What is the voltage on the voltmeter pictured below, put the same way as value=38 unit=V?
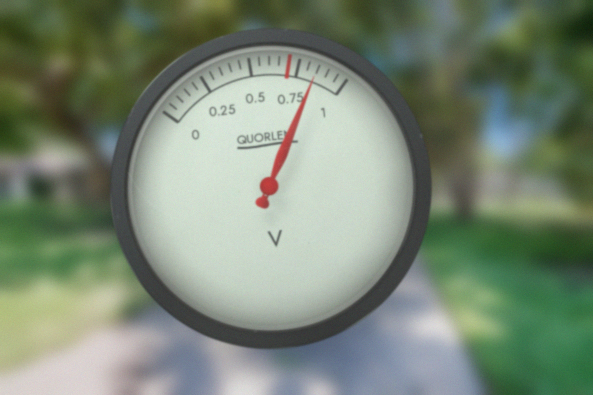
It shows value=0.85 unit=V
